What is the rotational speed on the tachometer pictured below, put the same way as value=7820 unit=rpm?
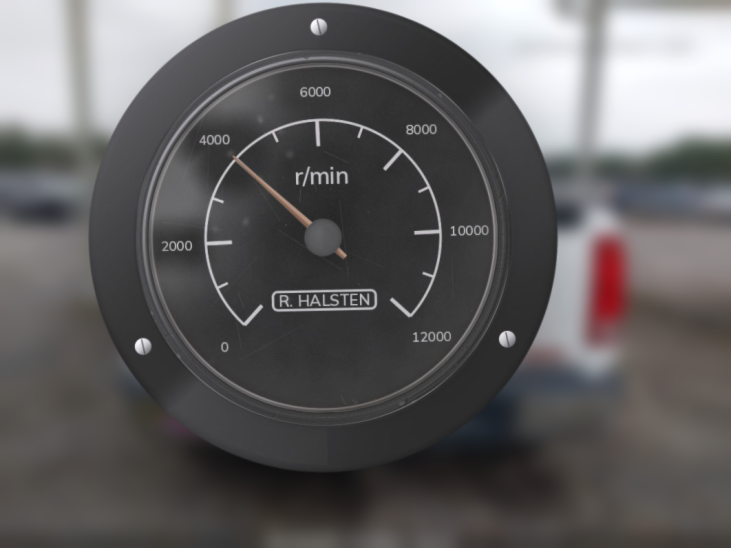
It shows value=4000 unit=rpm
